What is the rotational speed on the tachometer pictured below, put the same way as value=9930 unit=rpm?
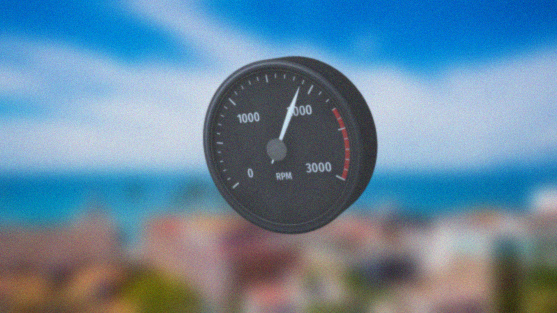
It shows value=1900 unit=rpm
